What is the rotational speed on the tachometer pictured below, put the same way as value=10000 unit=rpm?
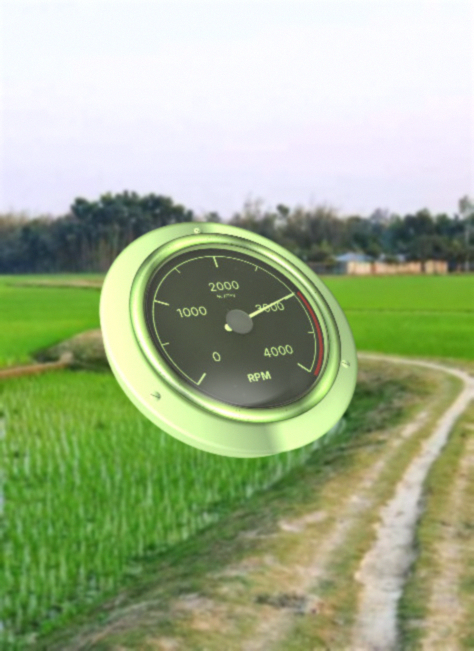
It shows value=3000 unit=rpm
